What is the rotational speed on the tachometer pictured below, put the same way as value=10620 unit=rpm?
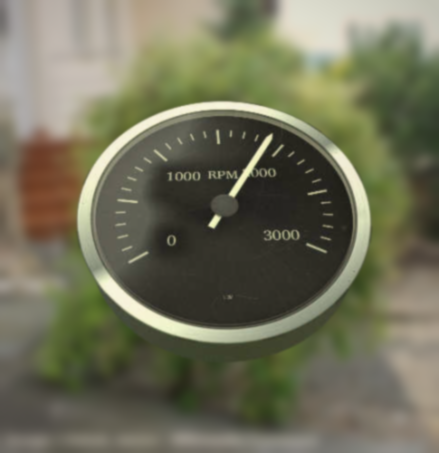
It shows value=1900 unit=rpm
